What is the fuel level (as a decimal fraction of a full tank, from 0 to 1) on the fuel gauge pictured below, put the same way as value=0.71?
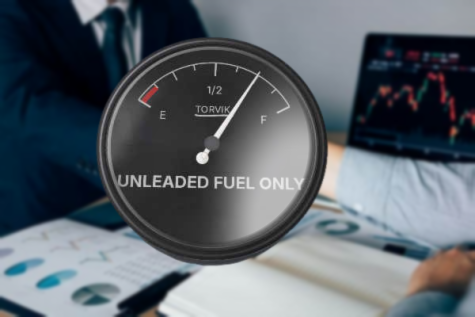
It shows value=0.75
